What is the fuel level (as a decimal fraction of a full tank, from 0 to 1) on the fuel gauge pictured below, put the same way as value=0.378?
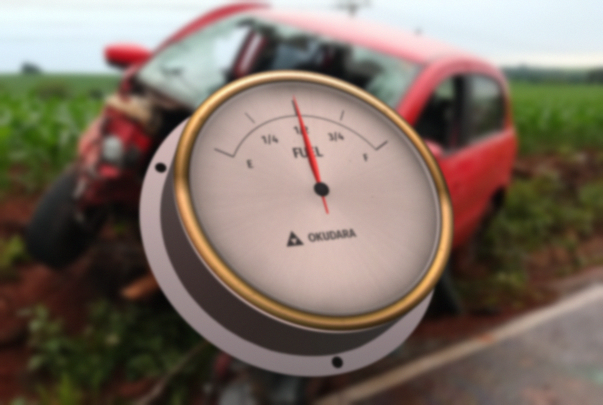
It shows value=0.5
